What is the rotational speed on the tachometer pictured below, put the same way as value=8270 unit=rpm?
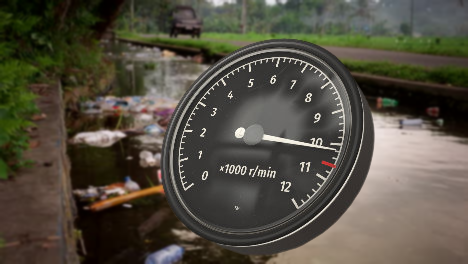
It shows value=10200 unit=rpm
